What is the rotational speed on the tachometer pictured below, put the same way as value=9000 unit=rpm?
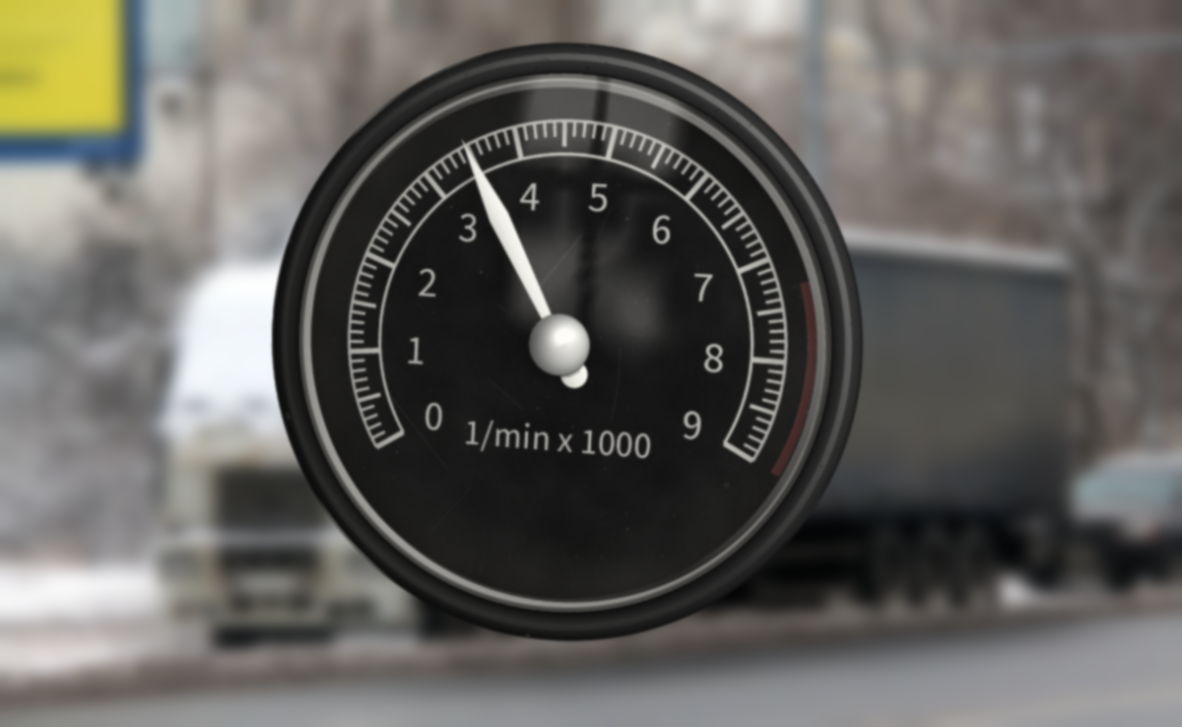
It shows value=3500 unit=rpm
